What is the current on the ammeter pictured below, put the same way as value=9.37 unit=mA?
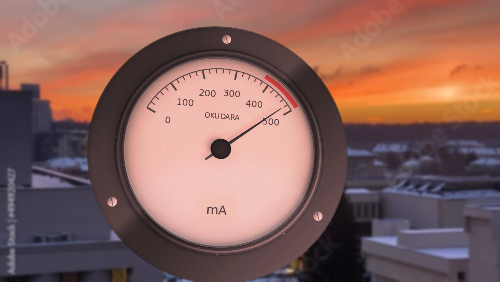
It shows value=480 unit=mA
